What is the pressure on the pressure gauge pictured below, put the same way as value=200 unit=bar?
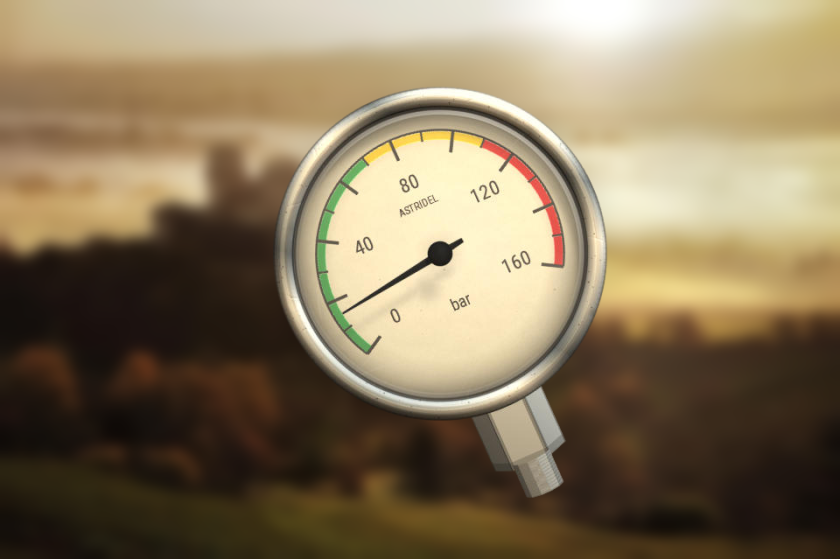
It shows value=15 unit=bar
